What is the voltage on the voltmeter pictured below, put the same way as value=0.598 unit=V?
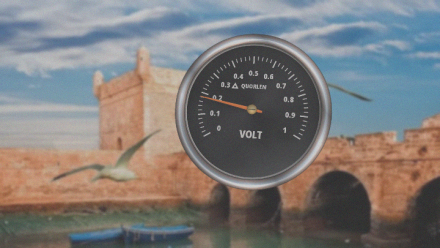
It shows value=0.18 unit=V
